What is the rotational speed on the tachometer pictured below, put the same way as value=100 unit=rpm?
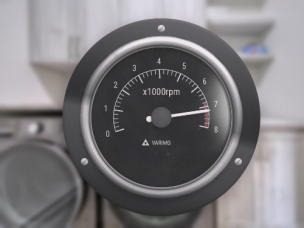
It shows value=7200 unit=rpm
